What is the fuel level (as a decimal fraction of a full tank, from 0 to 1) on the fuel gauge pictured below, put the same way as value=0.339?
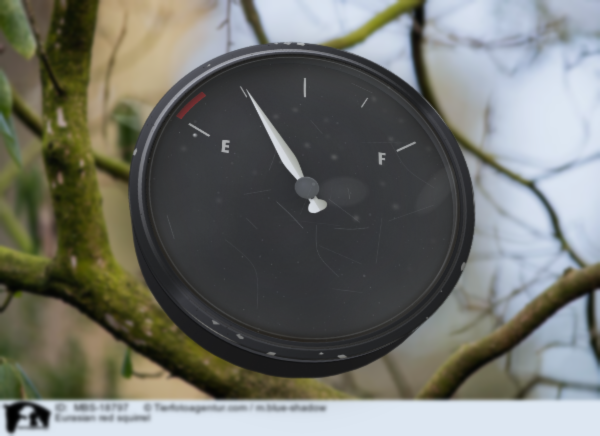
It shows value=0.25
